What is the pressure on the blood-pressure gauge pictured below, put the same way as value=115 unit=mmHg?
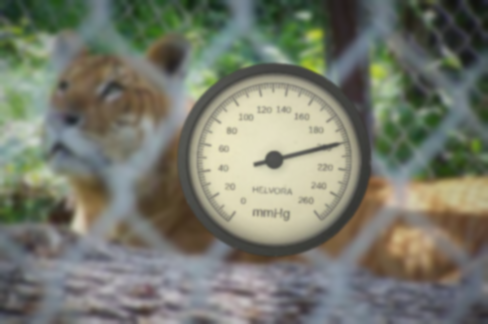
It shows value=200 unit=mmHg
